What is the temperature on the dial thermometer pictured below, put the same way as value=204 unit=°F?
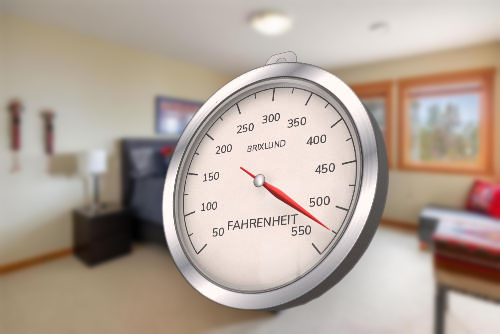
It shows value=525 unit=°F
